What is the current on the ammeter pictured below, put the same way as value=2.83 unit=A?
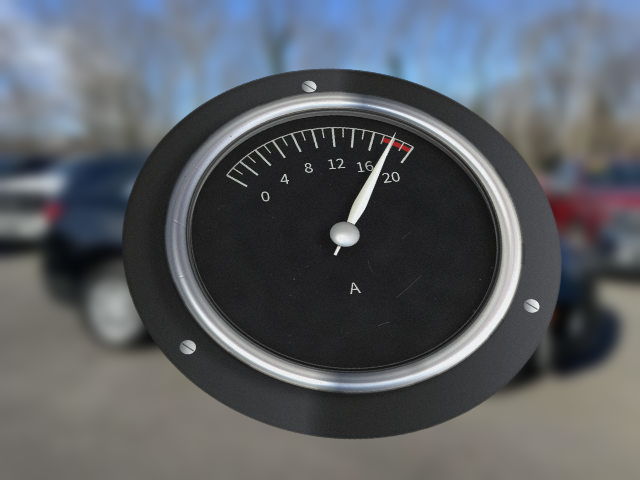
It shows value=18 unit=A
